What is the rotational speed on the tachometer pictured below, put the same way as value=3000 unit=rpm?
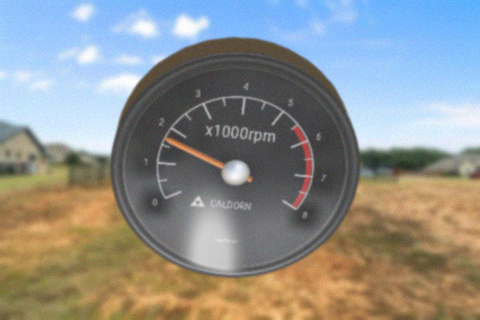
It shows value=1750 unit=rpm
